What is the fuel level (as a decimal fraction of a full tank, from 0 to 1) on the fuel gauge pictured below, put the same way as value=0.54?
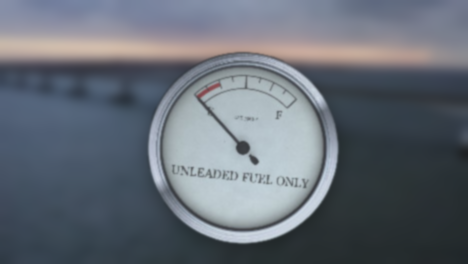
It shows value=0
